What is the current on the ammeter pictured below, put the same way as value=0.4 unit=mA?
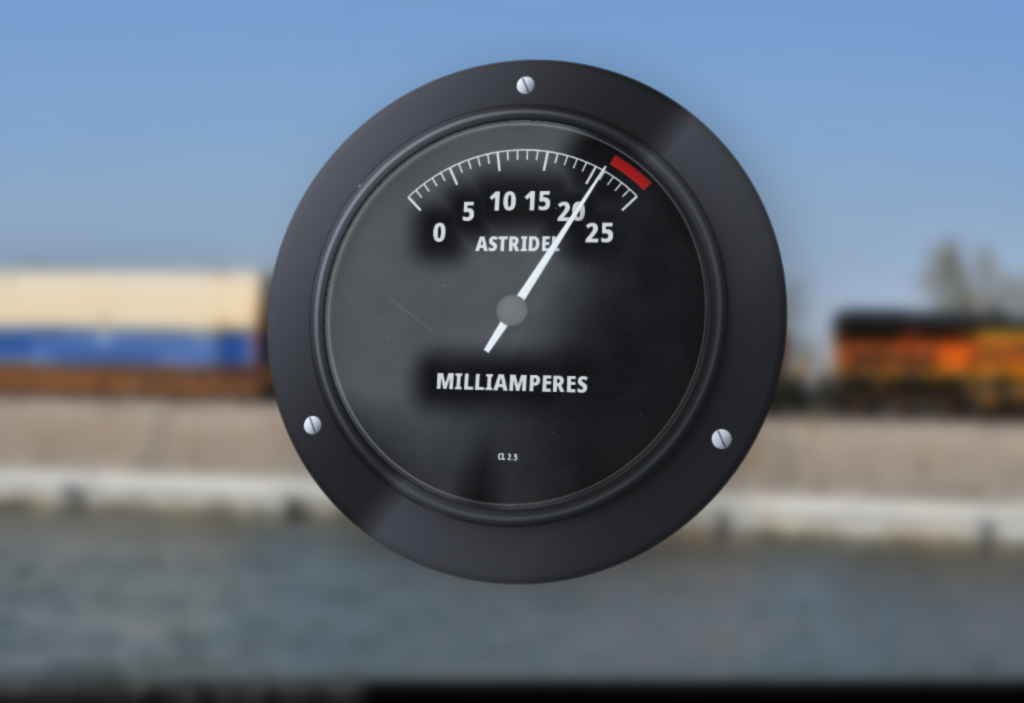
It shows value=21 unit=mA
